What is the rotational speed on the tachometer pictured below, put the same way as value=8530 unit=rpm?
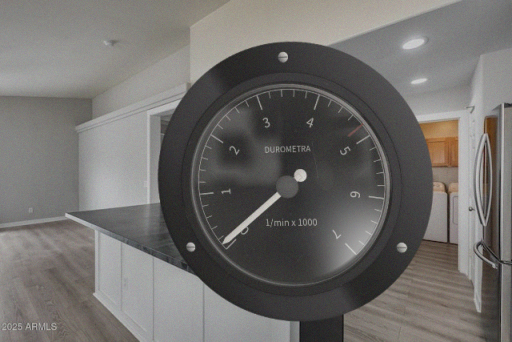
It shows value=100 unit=rpm
